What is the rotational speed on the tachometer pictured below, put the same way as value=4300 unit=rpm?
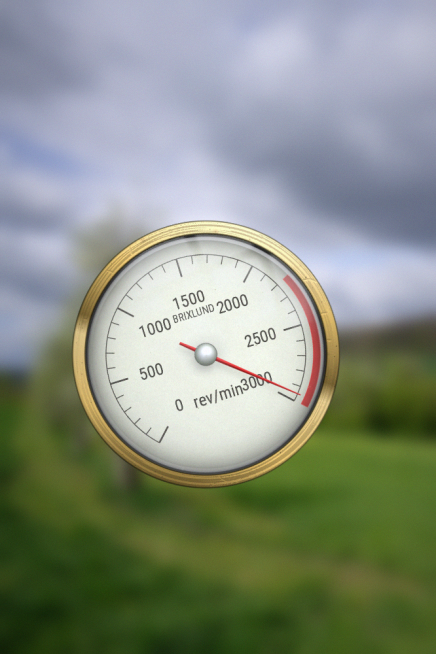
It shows value=2950 unit=rpm
